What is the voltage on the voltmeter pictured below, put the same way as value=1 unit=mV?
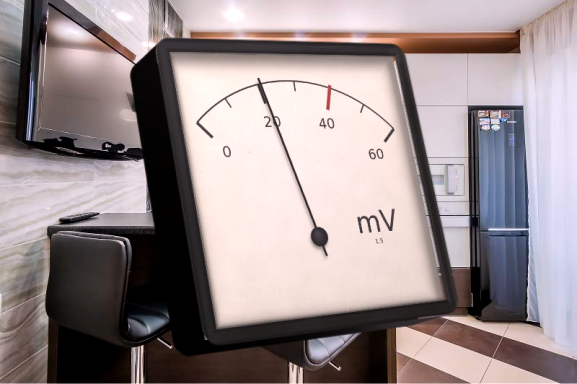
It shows value=20 unit=mV
